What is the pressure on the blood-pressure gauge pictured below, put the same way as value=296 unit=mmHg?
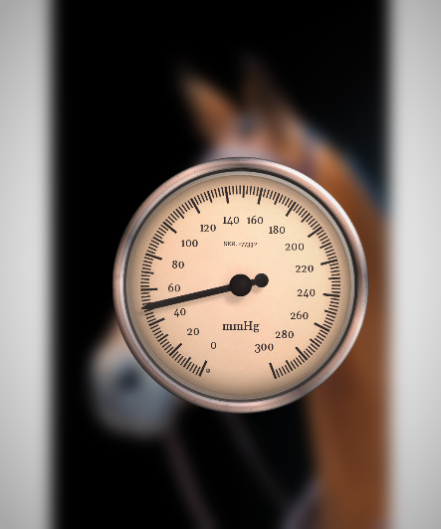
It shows value=50 unit=mmHg
